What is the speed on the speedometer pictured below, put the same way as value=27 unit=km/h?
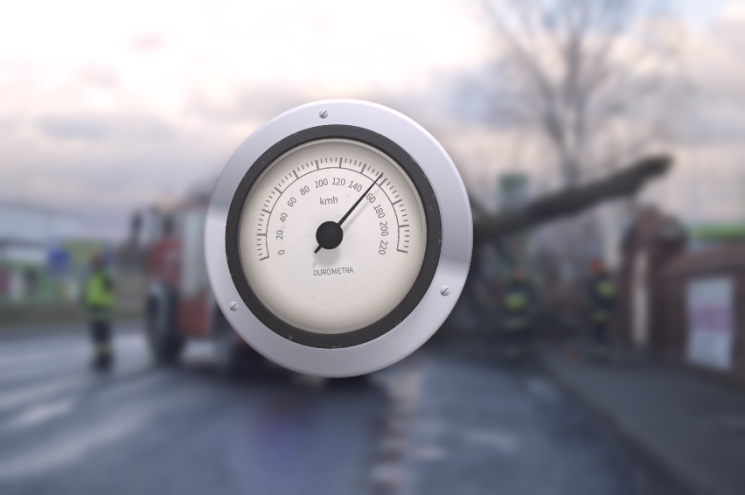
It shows value=156 unit=km/h
